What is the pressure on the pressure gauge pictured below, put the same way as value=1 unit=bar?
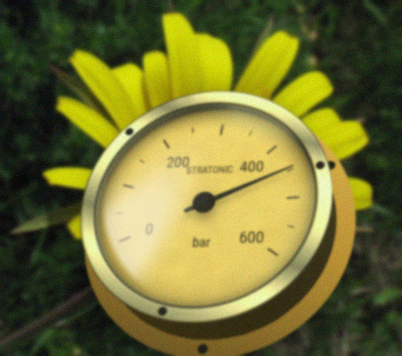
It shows value=450 unit=bar
